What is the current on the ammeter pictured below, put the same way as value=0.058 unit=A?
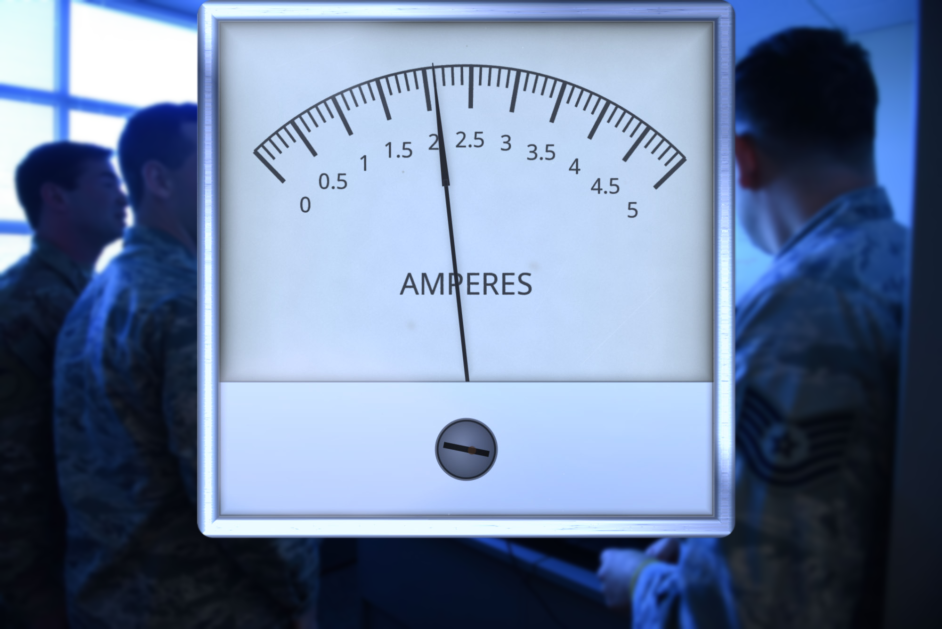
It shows value=2.1 unit=A
